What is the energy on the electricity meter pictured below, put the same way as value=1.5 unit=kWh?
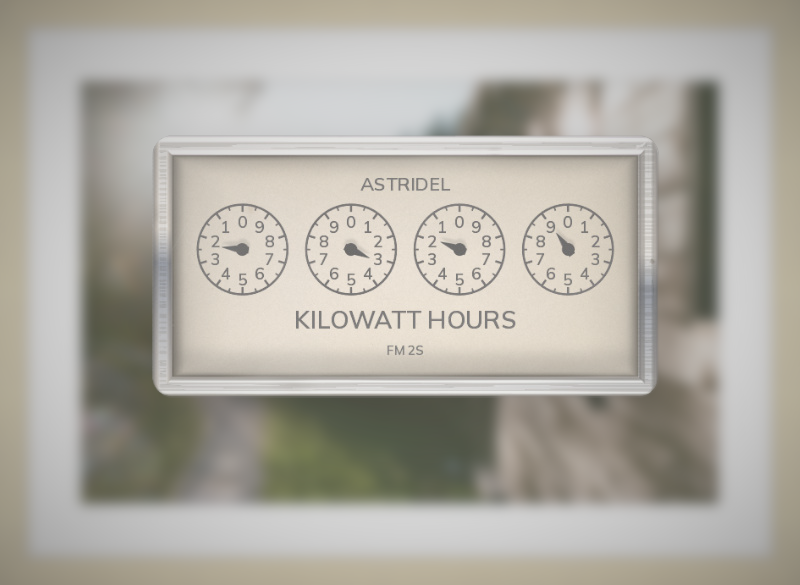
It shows value=2319 unit=kWh
